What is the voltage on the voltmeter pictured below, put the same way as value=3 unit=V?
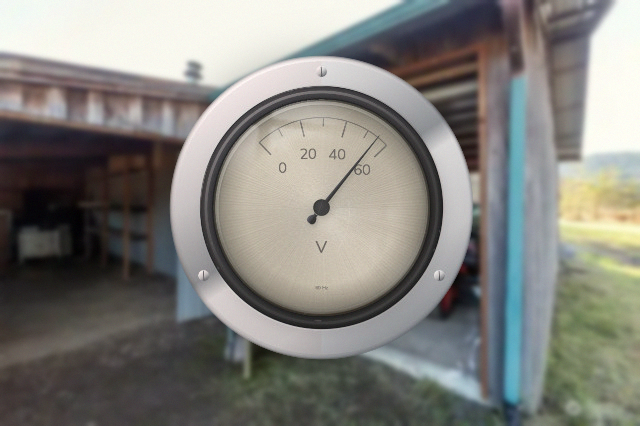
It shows value=55 unit=V
